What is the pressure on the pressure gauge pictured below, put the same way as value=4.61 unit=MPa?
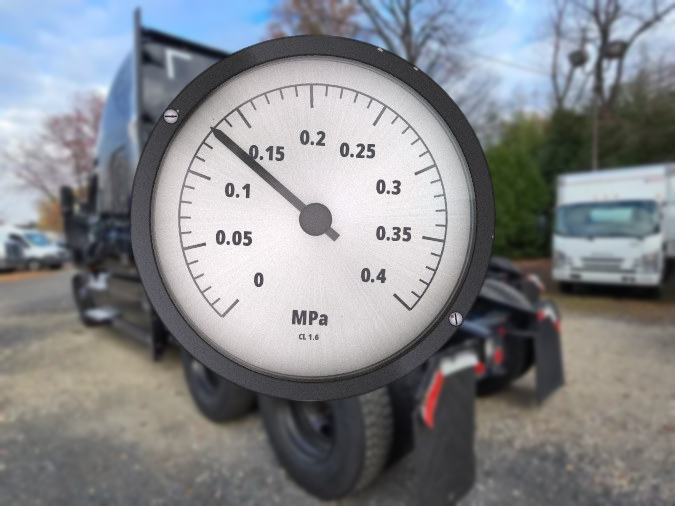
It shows value=0.13 unit=MPa
